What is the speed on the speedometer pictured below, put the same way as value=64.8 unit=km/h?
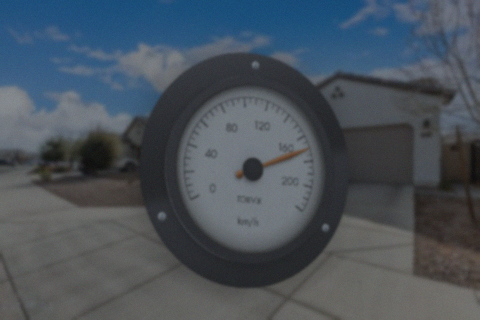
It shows value=170 unit=km/h
